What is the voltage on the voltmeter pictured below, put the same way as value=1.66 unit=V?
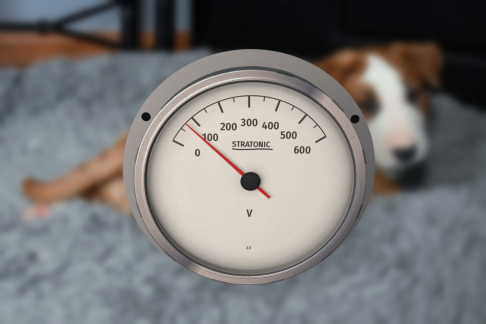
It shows value=75 unit=V
